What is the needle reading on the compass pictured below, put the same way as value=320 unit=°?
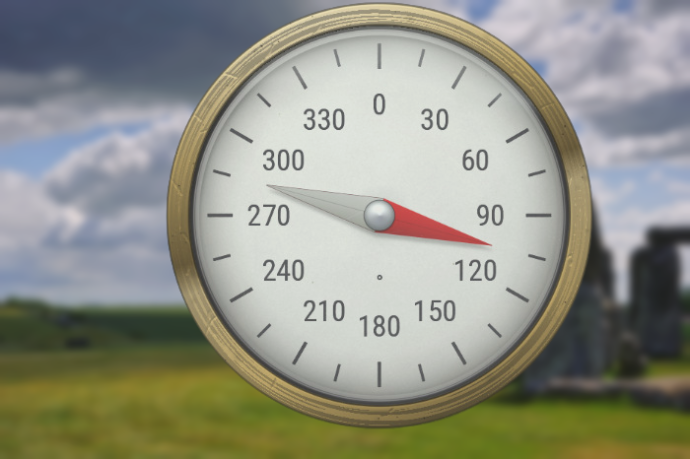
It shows value=105 unit=°
